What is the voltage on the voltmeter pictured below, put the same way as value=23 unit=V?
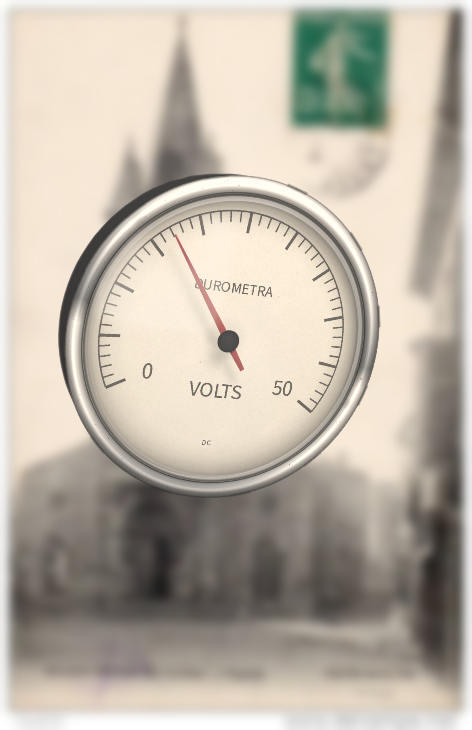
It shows value=17 unit=V
